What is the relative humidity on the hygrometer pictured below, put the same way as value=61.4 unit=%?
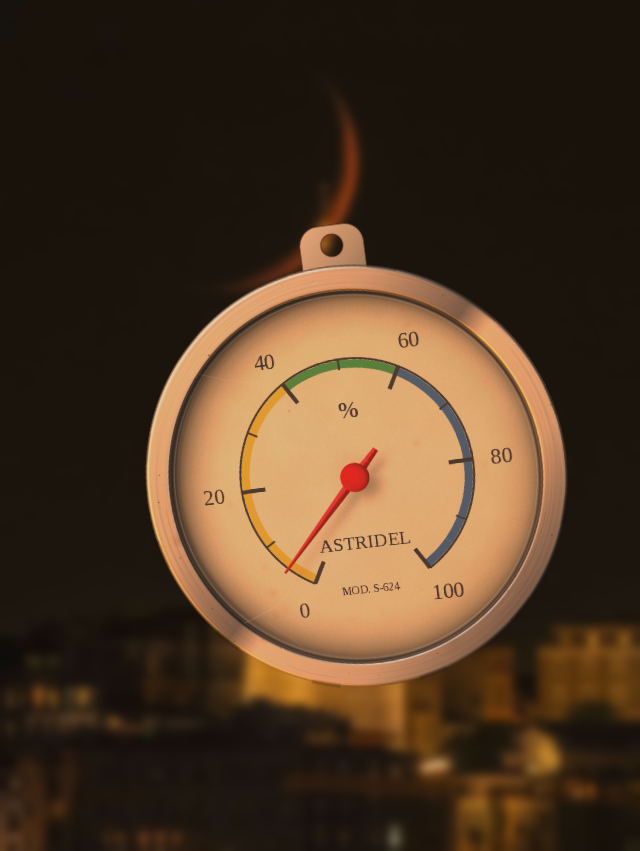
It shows value=5 unit=%
